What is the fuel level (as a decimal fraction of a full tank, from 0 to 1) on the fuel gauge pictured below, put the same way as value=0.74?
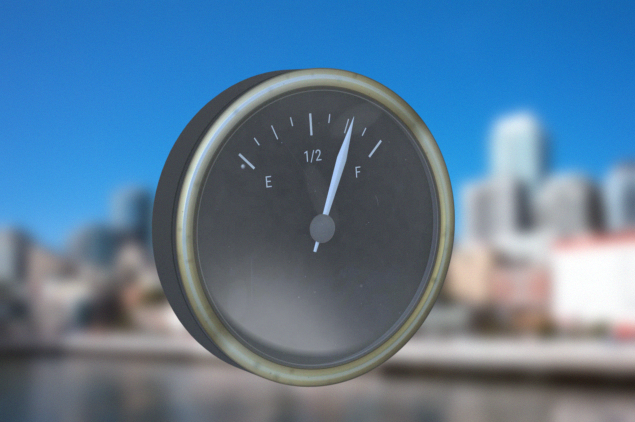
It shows value=0.75
